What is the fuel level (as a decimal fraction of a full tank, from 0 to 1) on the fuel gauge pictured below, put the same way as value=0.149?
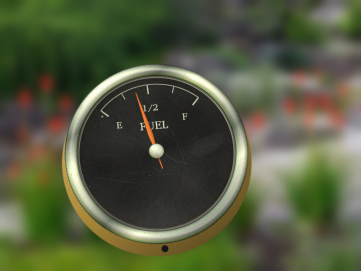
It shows value=0.375
